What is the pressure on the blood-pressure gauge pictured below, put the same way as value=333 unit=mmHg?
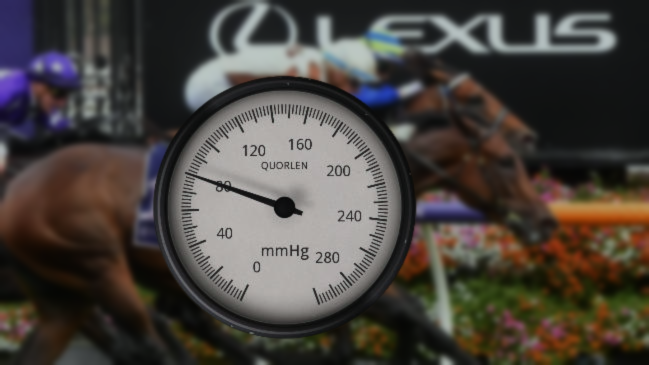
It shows value=80 unit=mmHg
